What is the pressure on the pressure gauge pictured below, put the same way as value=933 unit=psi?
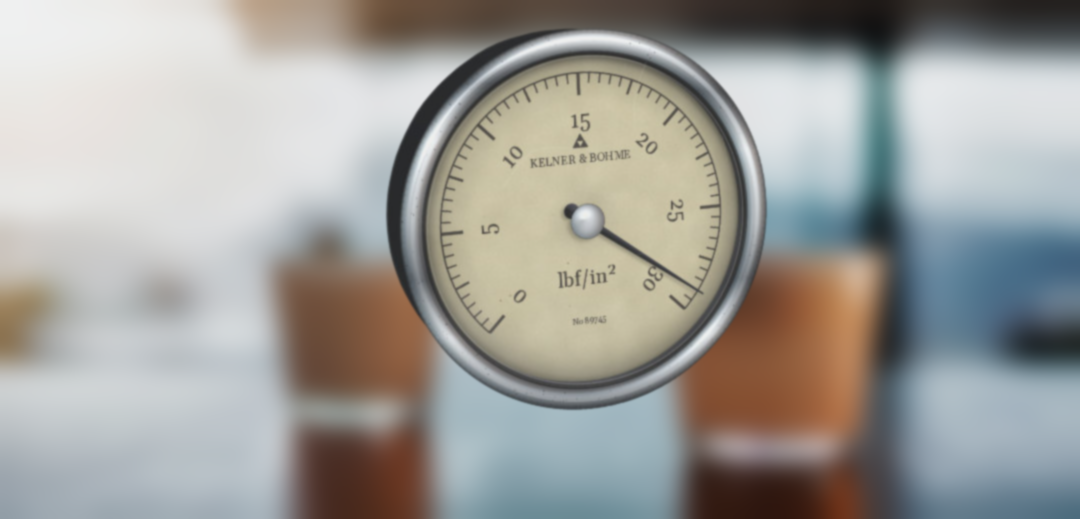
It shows value=29 unit=psi
